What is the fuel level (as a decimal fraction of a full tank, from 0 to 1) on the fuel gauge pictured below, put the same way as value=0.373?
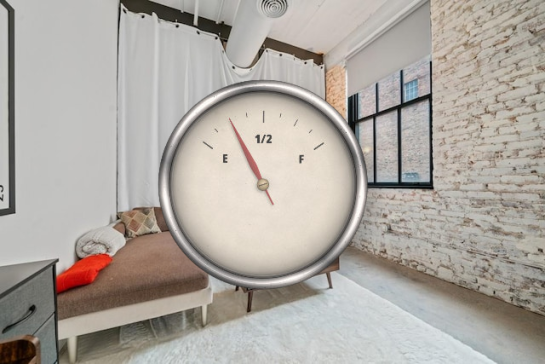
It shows value=0.25
